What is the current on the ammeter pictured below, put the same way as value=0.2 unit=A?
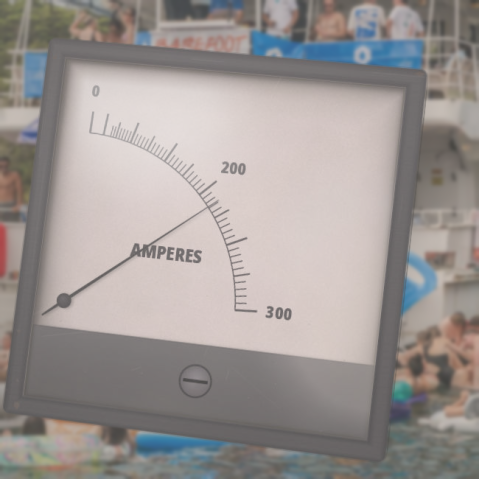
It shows value=215 unit=A
